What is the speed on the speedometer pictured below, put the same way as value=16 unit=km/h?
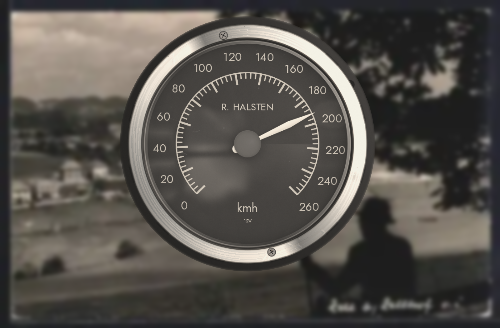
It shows value=192 unit=km/h
